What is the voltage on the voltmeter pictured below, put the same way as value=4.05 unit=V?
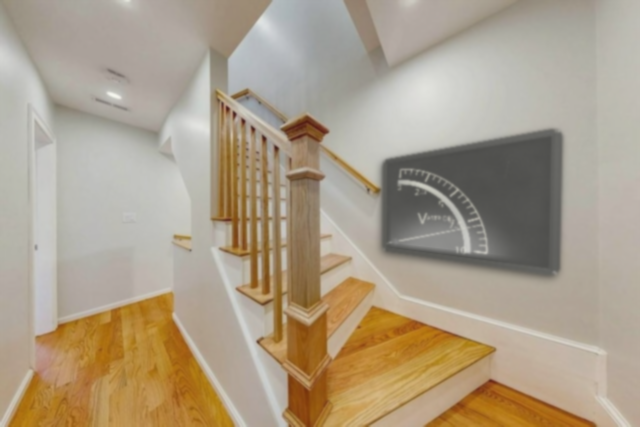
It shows value=8 unit=V
